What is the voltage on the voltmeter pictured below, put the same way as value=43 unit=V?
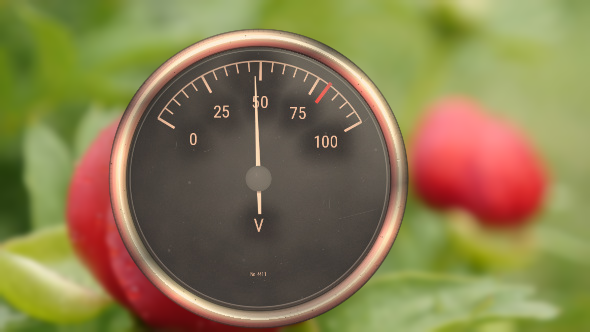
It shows value=47.5 unit=V
